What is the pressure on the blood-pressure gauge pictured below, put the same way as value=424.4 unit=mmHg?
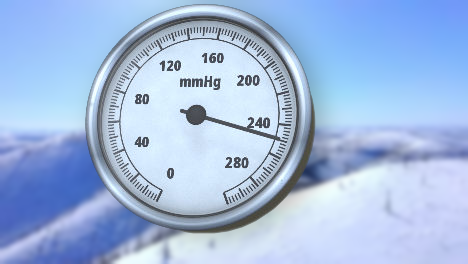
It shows value=250 unit=mmHg
